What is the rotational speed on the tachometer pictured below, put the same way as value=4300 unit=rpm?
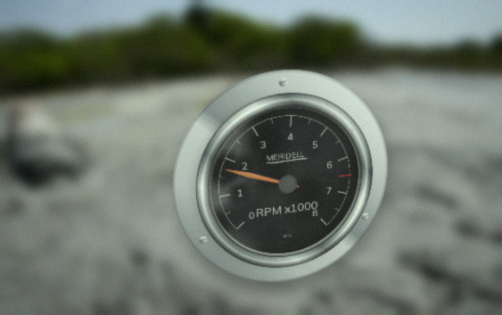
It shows value=1750 unit=rpm
